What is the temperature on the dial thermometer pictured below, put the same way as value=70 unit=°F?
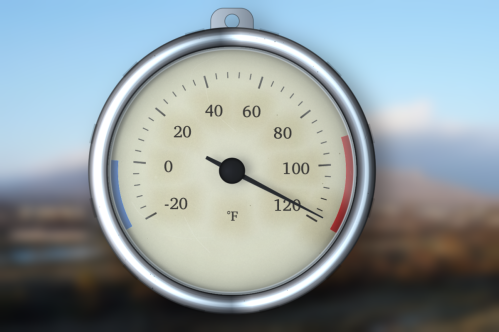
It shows value=118 unit=°F
